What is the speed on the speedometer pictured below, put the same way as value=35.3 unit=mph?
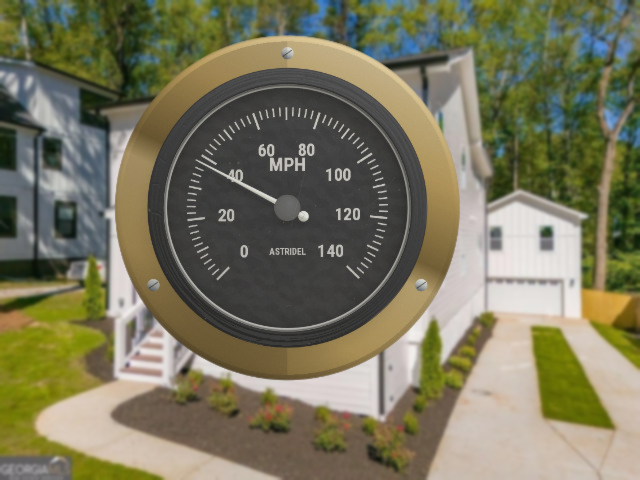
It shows value=38 unit=mph
